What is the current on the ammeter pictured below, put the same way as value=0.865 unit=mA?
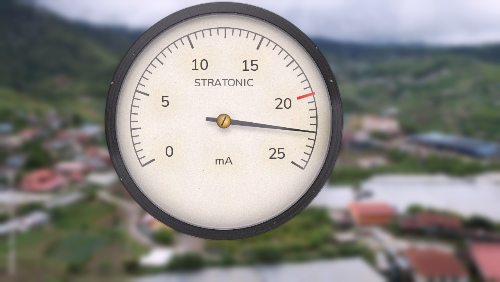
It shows value=22.5 unit=mA
